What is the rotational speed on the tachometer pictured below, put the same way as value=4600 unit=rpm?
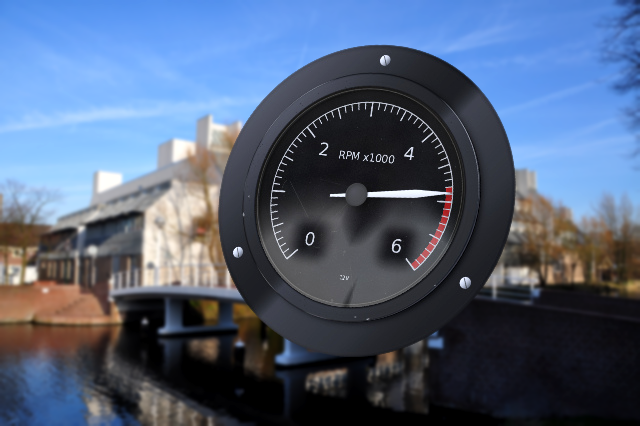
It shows value=4900 unit=rpm
